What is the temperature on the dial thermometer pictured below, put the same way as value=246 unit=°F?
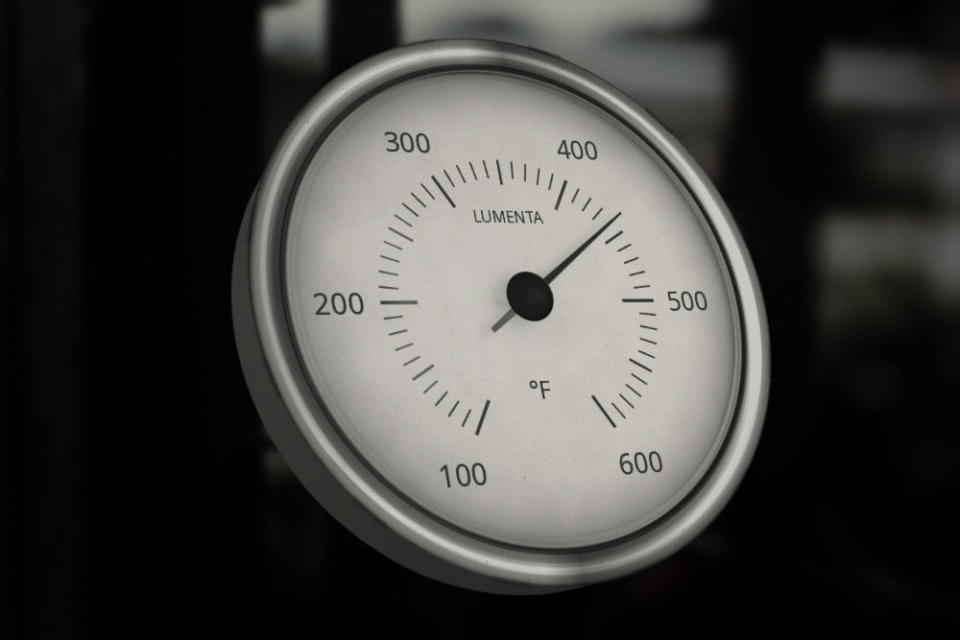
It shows value=440 unit=°F
